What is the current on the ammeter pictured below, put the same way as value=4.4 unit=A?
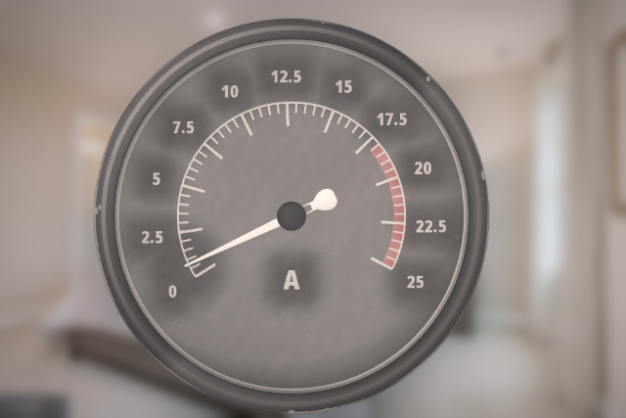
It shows value=0.75 unit=A
